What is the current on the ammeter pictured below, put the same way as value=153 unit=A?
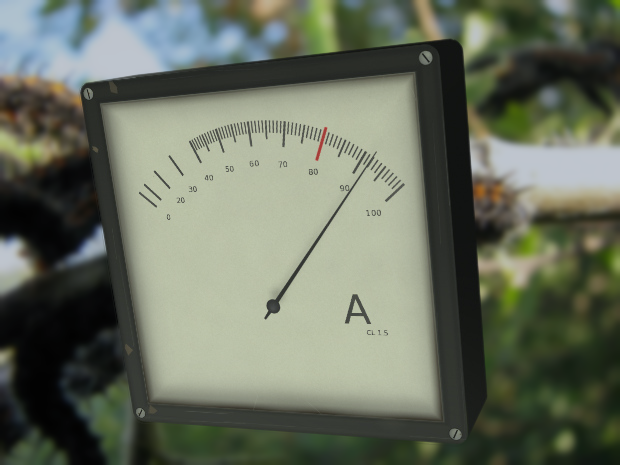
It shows value=92 unit=A
